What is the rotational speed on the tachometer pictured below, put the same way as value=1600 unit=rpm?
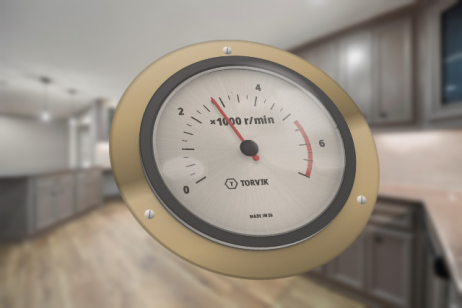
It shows value=2750 unit=rpm
